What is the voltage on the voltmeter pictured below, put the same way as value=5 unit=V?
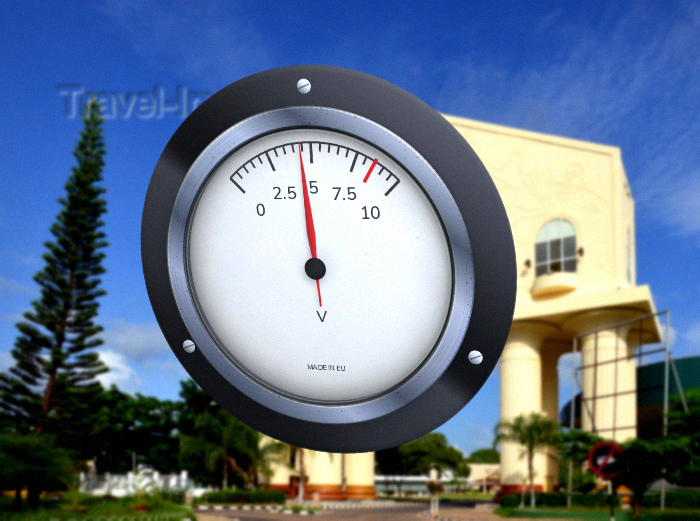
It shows value=4.5 unit=V
